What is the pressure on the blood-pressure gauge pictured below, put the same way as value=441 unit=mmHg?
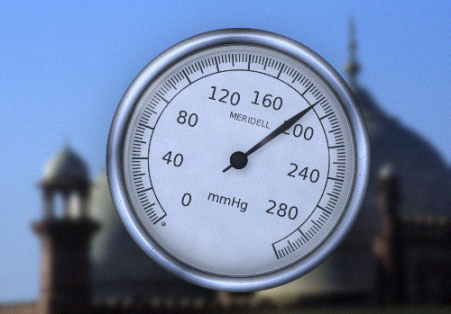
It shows value=190 unit=mmHg
